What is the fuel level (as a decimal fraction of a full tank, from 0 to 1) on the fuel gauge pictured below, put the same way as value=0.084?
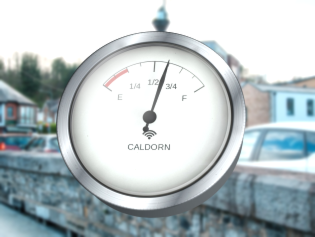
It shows value=0.625
